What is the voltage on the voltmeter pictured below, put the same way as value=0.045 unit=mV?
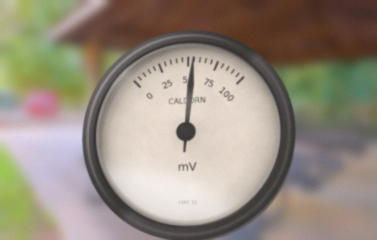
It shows value=55 unit=mV
